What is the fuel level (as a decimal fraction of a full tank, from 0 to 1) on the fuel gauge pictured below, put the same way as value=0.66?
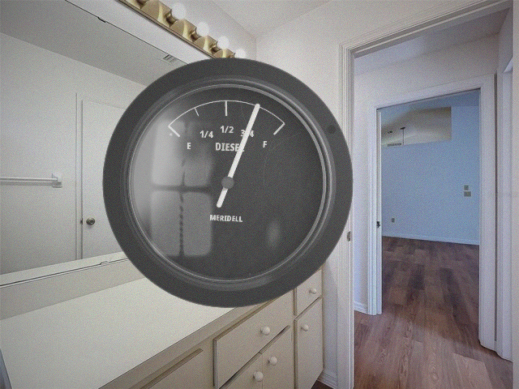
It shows value=0.75
